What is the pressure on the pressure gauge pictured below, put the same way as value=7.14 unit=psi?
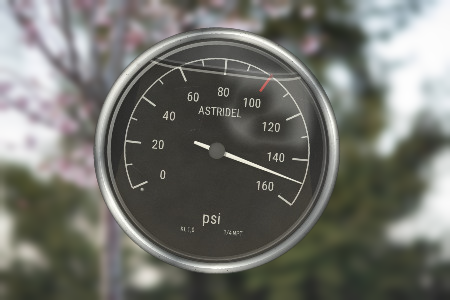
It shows value=150 unit=psi
